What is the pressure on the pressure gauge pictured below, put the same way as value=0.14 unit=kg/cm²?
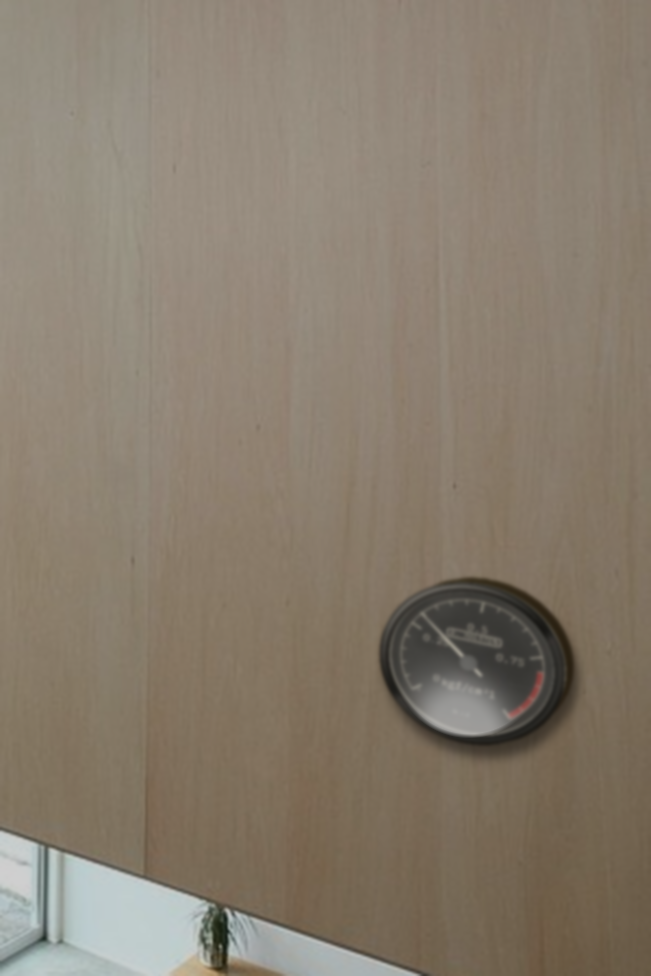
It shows value=0.3 unit=kg/cm²
